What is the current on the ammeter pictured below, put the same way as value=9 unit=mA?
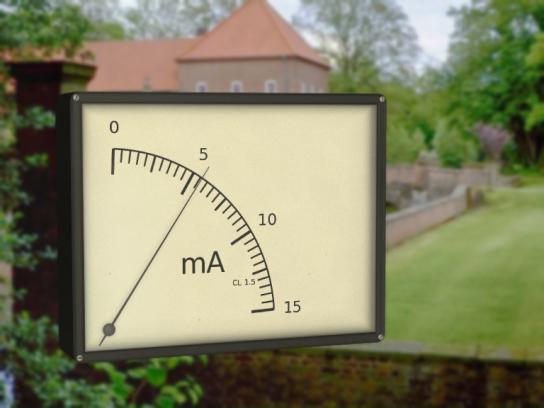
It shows value=5.5 unit=mA
